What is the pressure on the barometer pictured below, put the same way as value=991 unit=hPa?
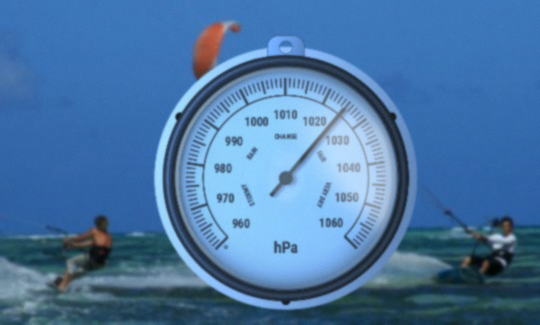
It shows value=1025 unit=hPa
